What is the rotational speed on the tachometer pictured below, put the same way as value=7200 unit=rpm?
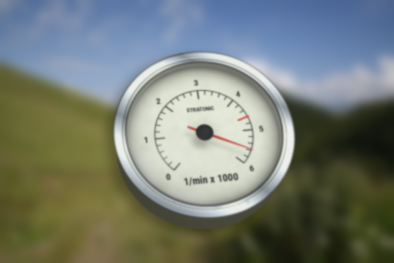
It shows value=5600 unit=rpm
